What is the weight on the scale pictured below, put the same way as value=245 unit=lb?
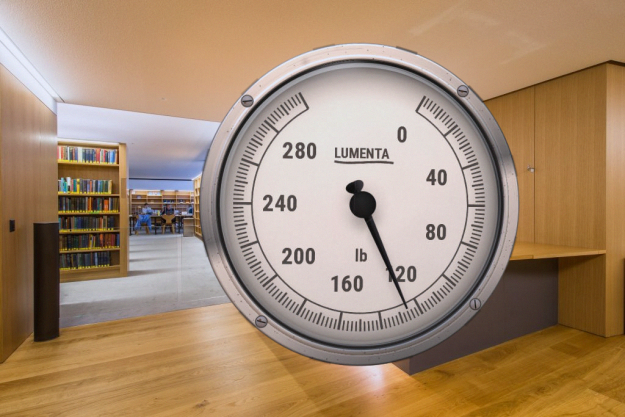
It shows value=126 unit=lb
